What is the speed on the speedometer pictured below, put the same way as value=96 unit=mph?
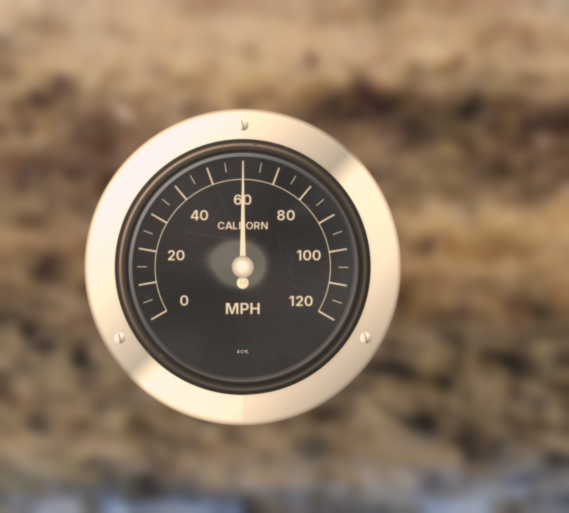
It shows value=60 unit=mph
